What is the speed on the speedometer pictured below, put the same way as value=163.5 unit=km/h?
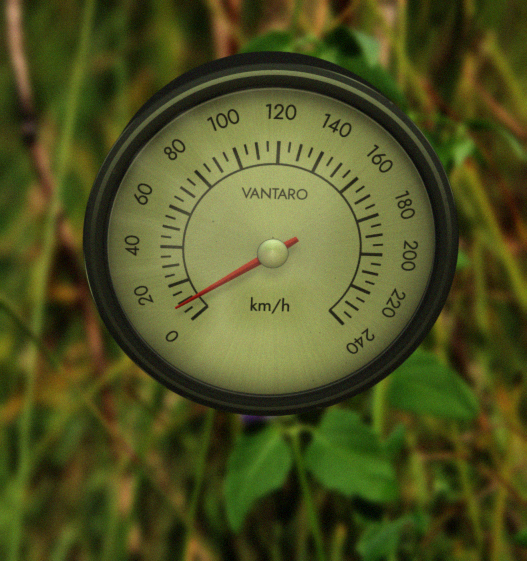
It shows value=10 unit=km/h
